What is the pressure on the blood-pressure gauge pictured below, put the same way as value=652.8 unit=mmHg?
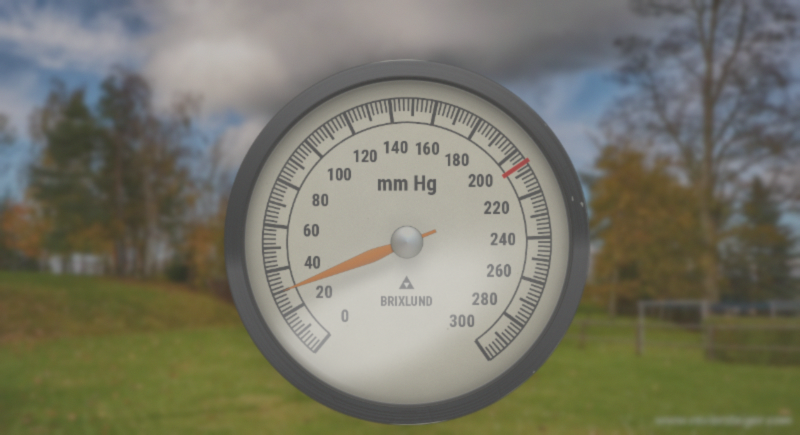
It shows value=30 unit=mmHg
